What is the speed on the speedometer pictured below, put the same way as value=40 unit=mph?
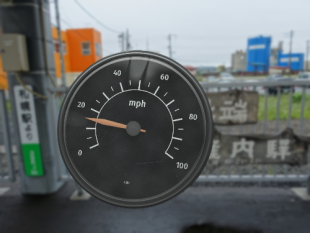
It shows value=15 unit=mph
